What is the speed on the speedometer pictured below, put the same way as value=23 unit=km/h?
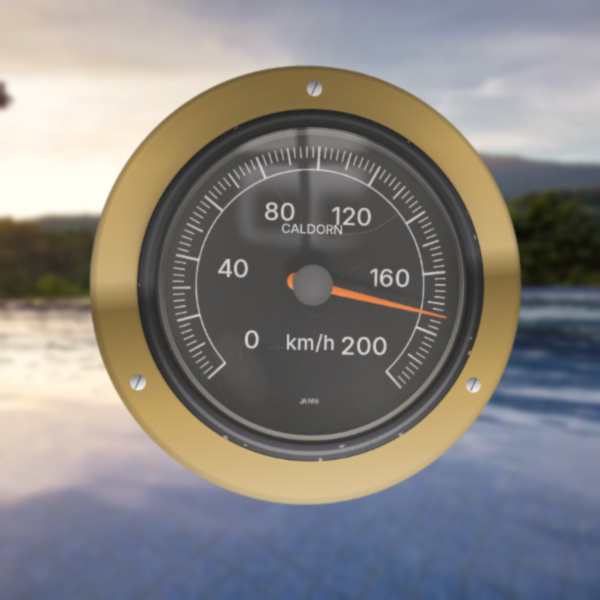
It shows value=174 unit=km/h
